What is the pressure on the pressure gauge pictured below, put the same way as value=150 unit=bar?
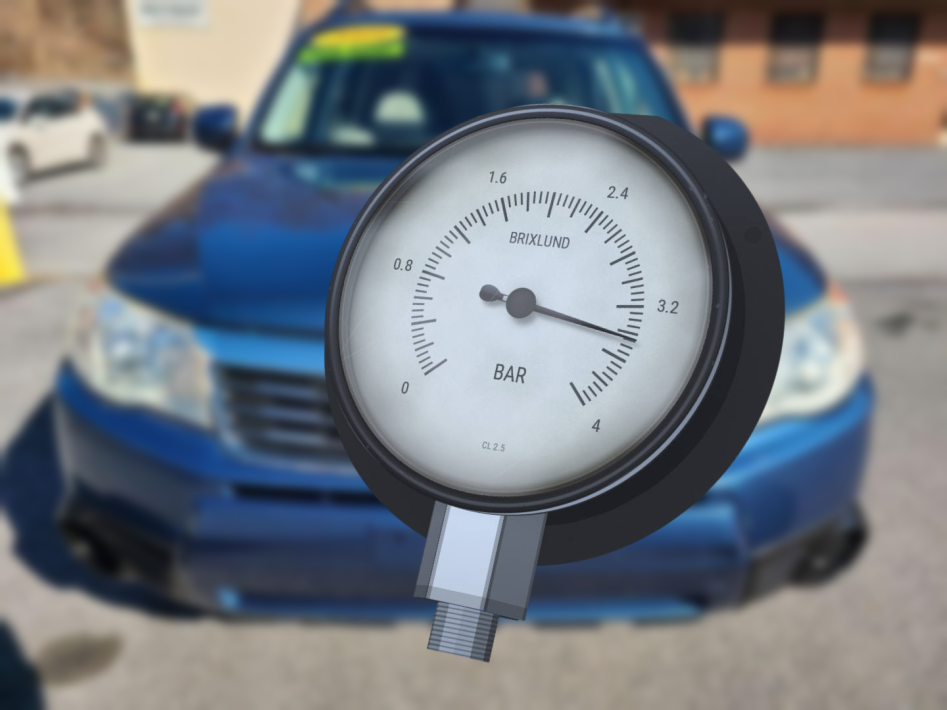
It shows value=3.45 unit=bar
